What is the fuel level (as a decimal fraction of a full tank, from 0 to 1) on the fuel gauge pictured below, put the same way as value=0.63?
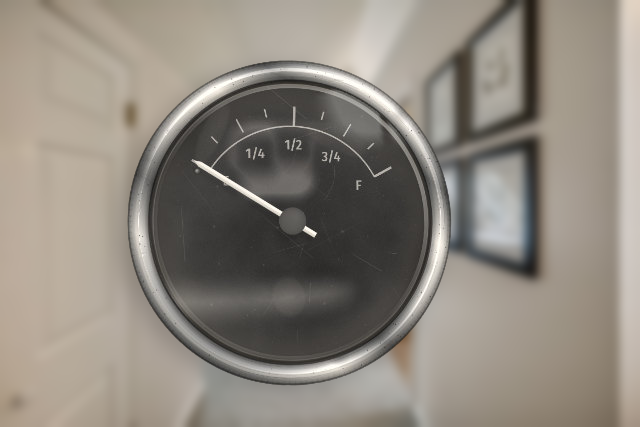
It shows value=0
